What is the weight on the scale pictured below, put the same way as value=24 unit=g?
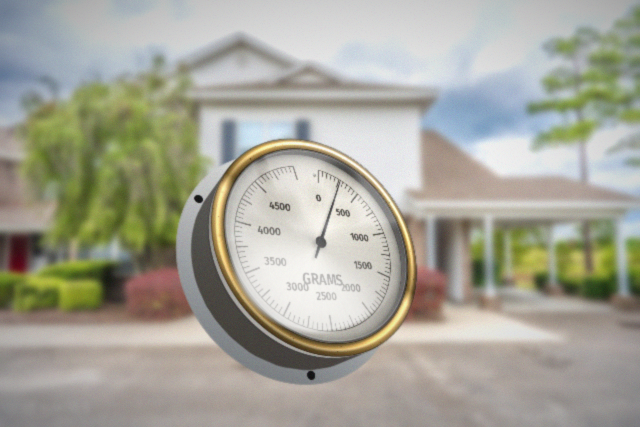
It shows value=250 unit=g
